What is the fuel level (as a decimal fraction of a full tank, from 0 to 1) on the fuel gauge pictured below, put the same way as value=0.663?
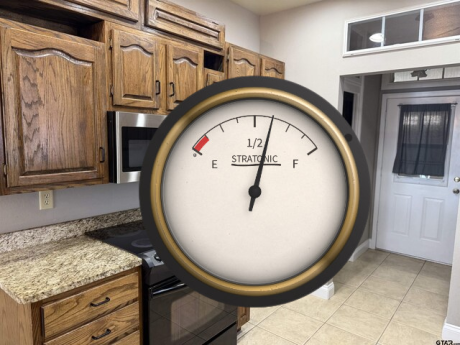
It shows value=0.625
